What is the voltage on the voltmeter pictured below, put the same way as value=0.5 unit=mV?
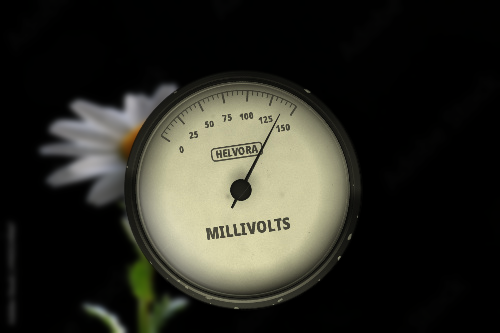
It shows value=140 unit=mV
